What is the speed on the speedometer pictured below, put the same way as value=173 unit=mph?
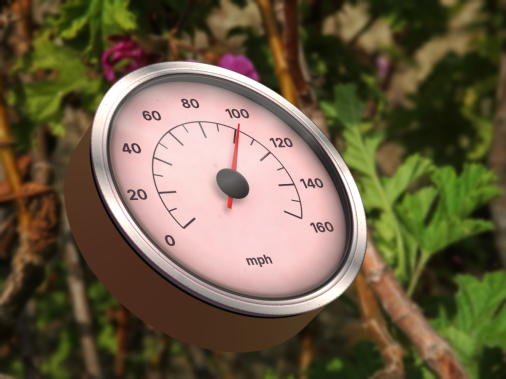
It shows value=100 unit=mph
